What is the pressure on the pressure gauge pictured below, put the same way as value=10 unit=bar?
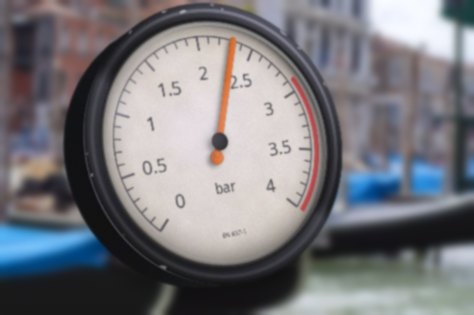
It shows value=2.3 unit=bar
